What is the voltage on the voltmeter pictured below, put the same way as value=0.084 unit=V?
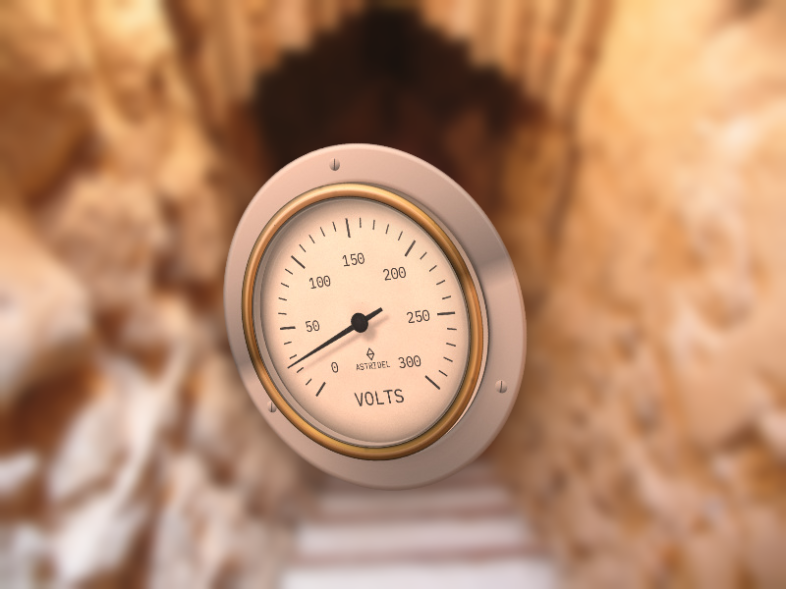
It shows value=25 unit=V
